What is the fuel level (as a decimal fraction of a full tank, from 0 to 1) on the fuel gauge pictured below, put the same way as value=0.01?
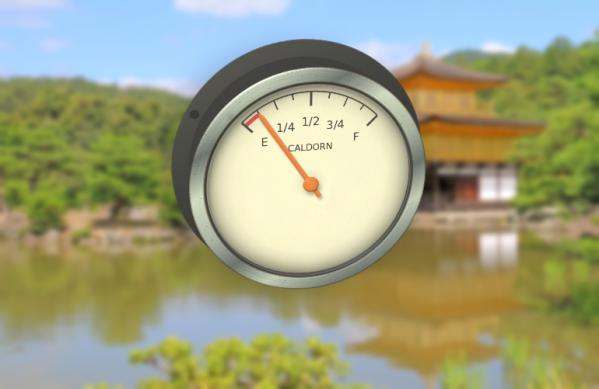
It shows value=0.125
